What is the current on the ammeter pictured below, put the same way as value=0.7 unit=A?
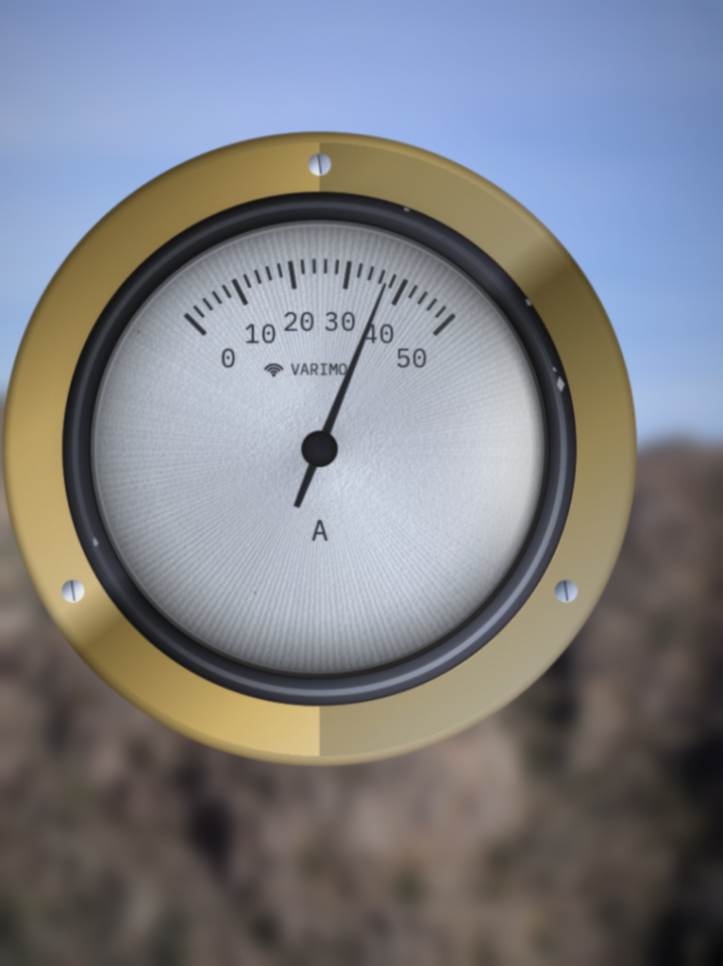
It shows value=37 unit=A
